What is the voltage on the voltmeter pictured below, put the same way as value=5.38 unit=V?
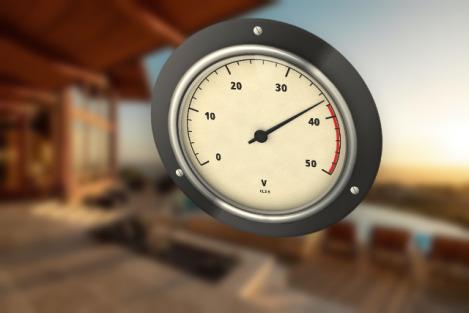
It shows value=37 unit=V
